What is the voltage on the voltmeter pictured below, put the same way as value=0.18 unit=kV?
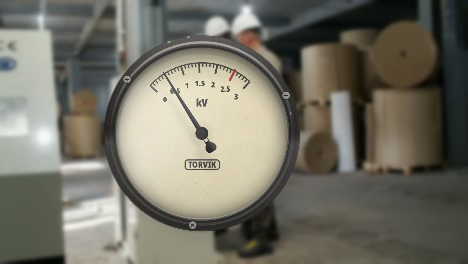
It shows value=0.5 unit=kV
